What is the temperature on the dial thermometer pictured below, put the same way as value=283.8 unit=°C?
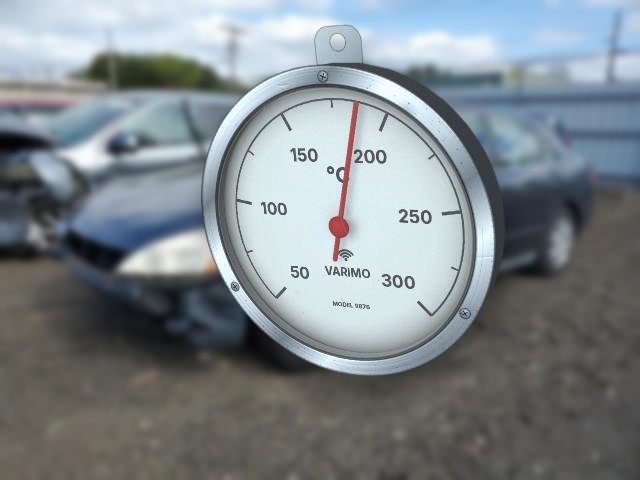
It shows value=187.5 unit=°C
